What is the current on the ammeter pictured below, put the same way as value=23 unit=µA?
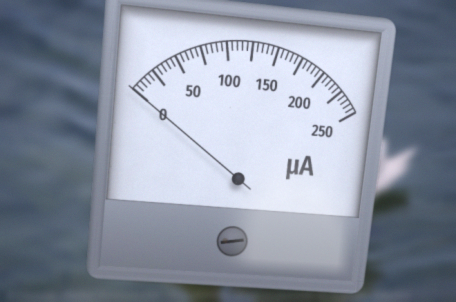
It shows value=0 unit=µA
